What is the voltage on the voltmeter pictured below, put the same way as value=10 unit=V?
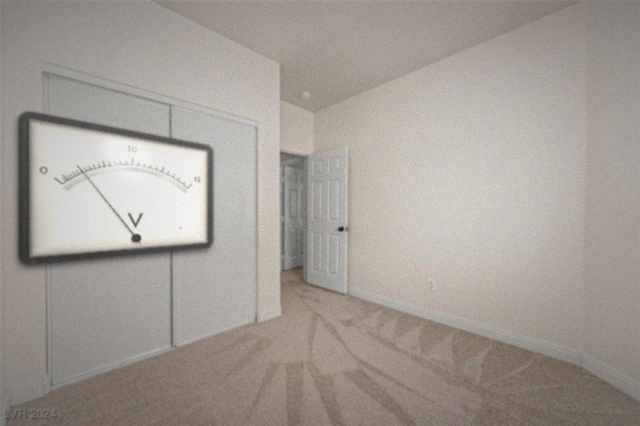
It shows value=5 unit=V
